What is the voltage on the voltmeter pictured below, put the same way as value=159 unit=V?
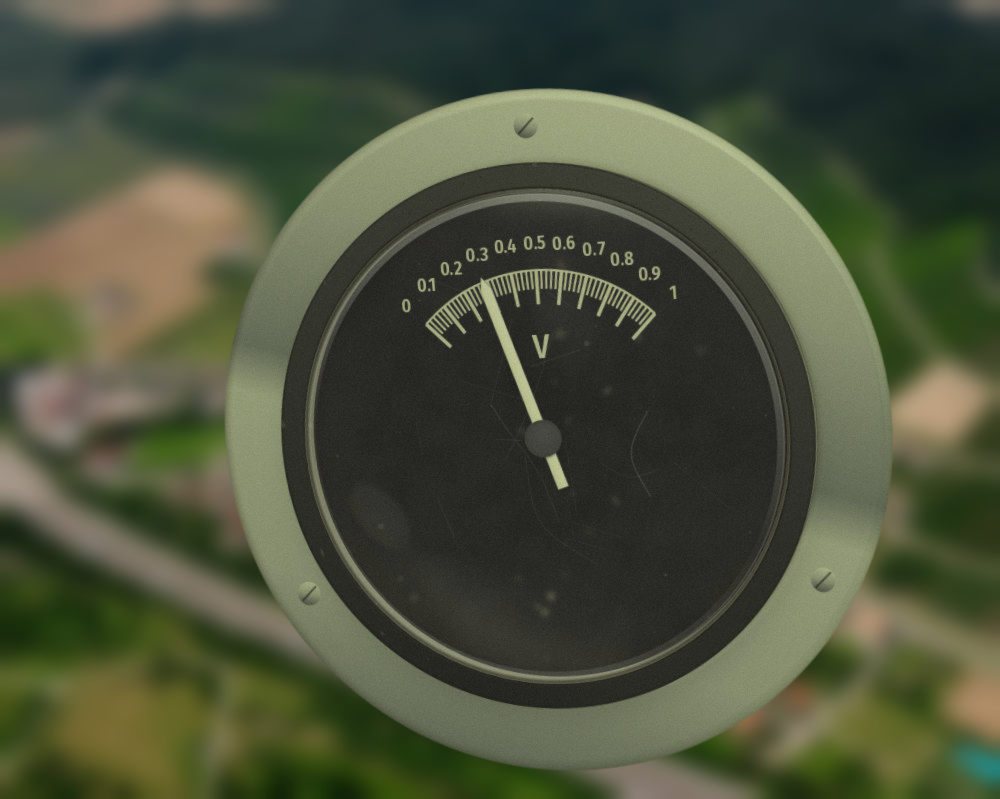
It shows value=0.3 unit=V
